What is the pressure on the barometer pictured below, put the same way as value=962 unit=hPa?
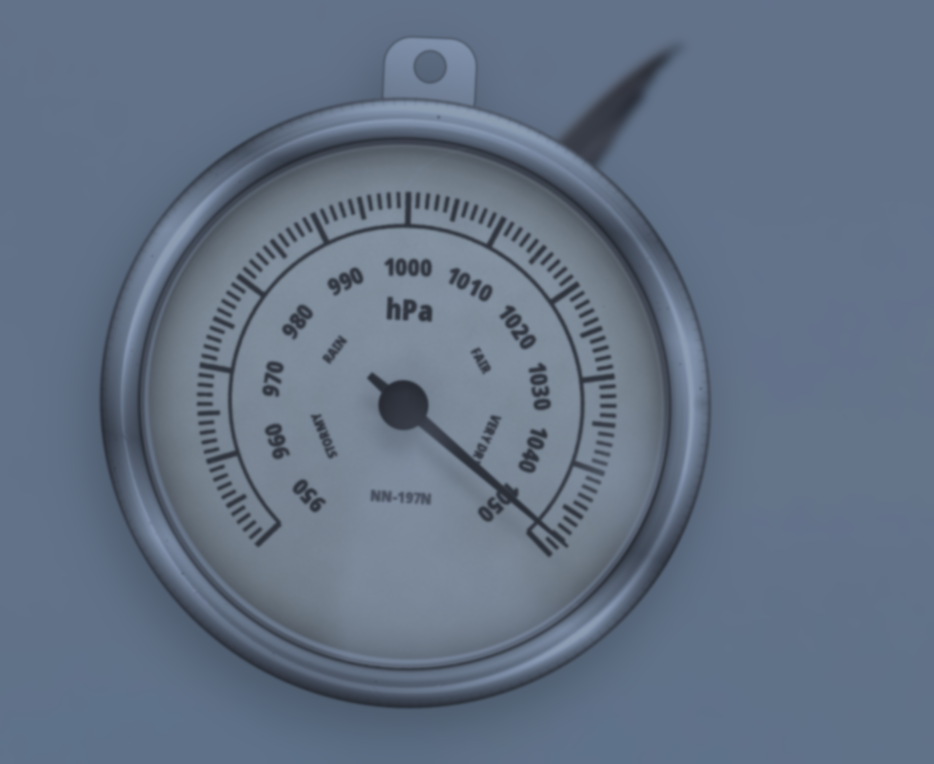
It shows value=1048 unit=hPa
